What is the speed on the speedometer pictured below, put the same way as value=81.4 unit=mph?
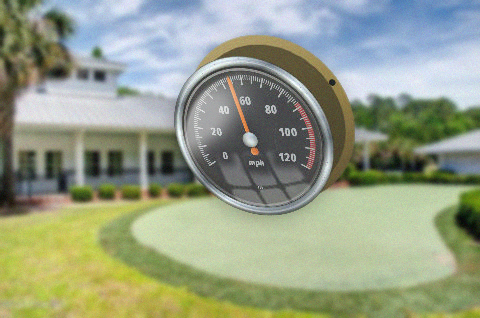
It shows value=55 unit=mph
